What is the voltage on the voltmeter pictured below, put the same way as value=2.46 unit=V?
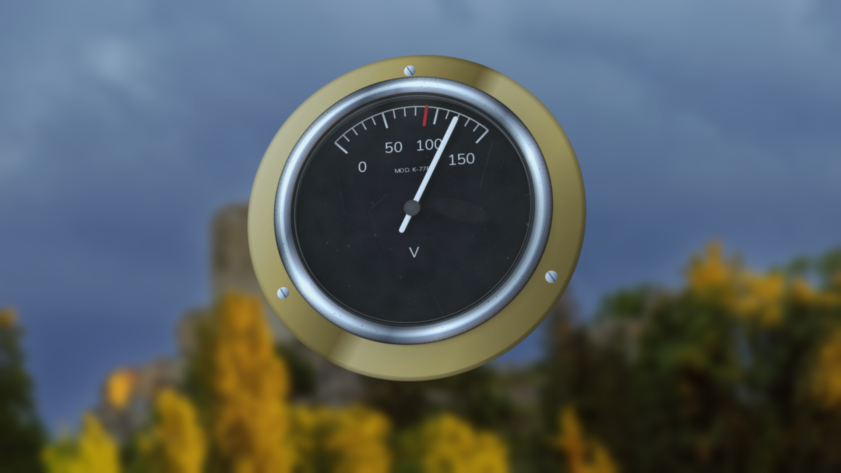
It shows value=120 unit=V
